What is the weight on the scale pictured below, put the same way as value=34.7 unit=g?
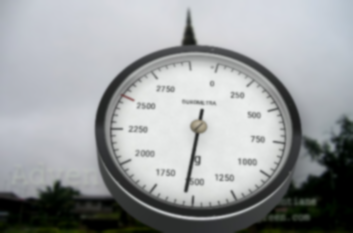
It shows value=1550 unit=g
